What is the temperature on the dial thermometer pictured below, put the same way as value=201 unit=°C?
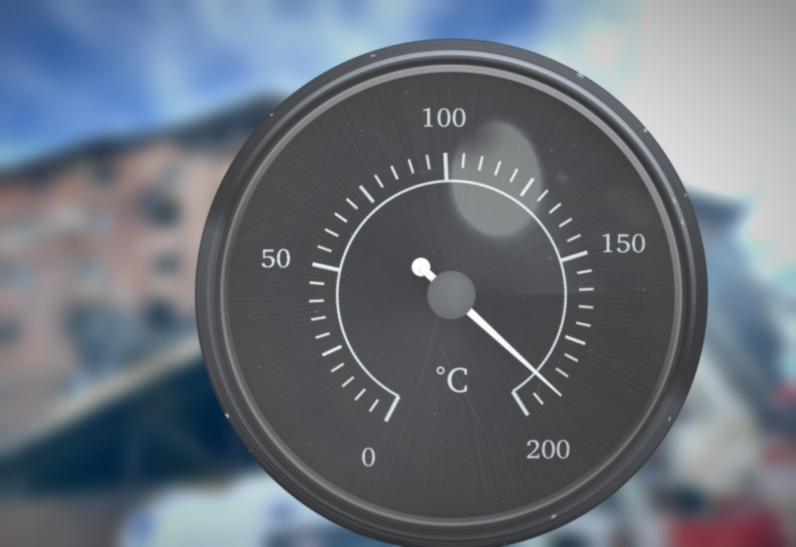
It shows value=190 unit=°C
